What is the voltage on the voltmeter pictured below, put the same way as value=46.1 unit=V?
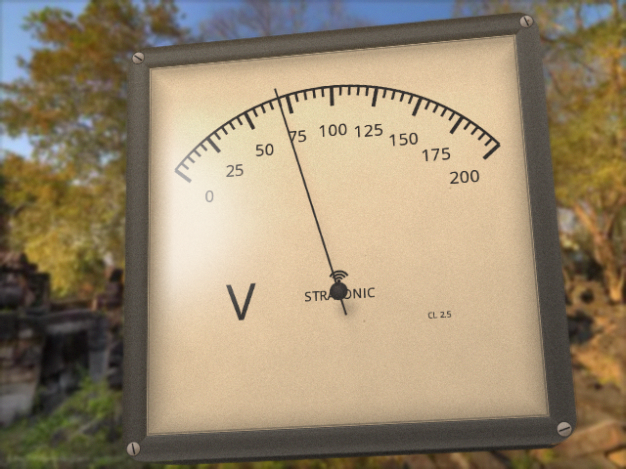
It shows value=70 unit=V
